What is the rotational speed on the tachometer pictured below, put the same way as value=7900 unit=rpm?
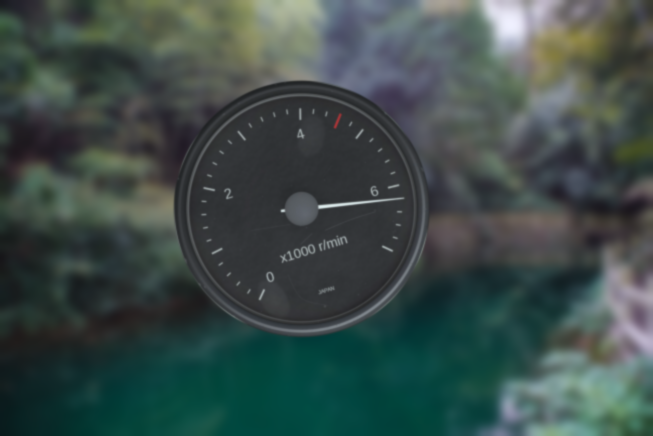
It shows value=6200 unit=rpm
